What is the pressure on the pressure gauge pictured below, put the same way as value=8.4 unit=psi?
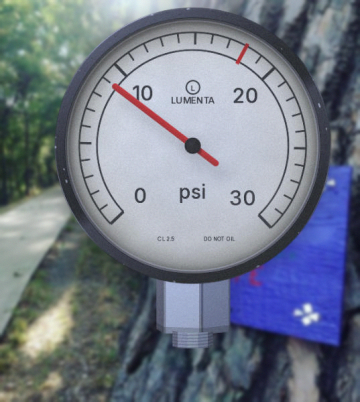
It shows value=9 unit=psi
